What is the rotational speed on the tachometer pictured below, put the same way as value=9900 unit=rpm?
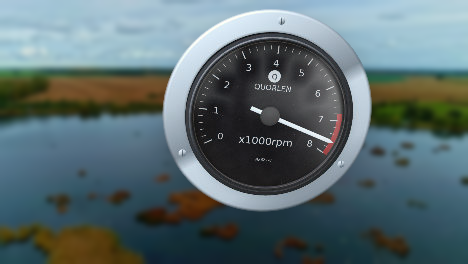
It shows value=7600 unit=rpm
